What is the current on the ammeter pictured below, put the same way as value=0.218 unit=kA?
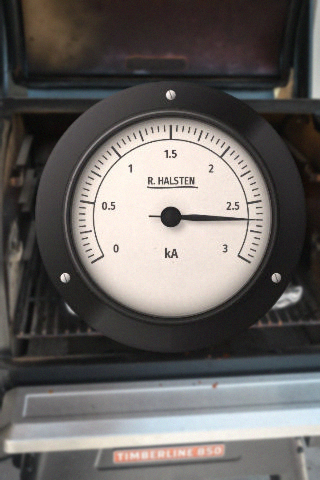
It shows value=2.65 unit=kA
